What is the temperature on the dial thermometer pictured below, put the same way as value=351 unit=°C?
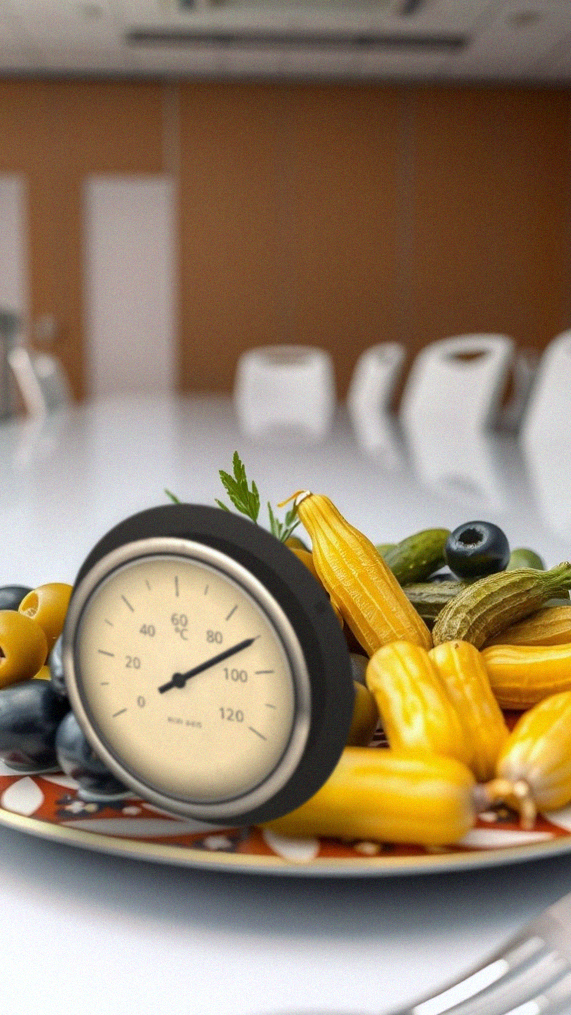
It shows value=90 unit=°C
